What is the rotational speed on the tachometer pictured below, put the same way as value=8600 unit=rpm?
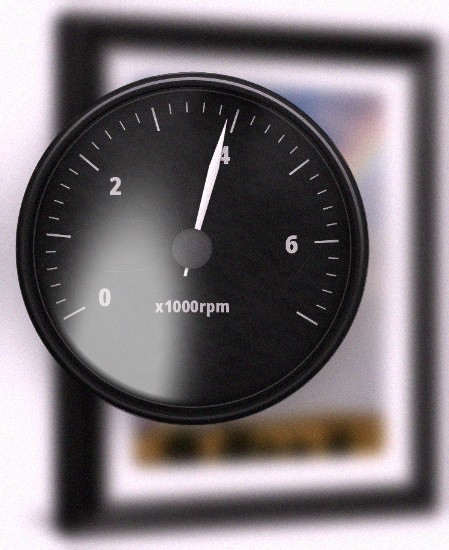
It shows value=3900 unit=rpm
